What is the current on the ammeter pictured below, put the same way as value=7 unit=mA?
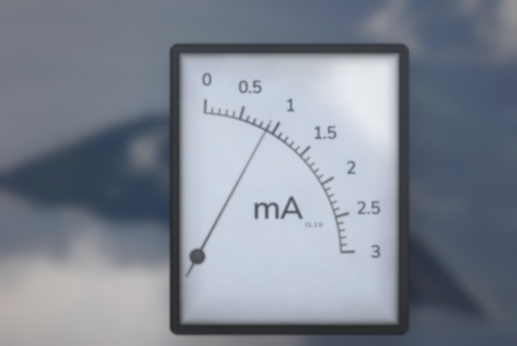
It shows value=0.9 unit=mA
